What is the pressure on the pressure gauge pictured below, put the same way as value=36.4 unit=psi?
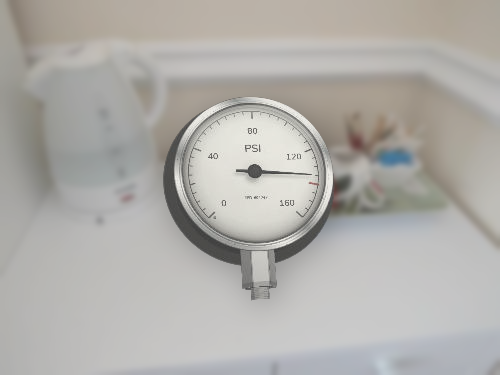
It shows value=135 unit=psi
